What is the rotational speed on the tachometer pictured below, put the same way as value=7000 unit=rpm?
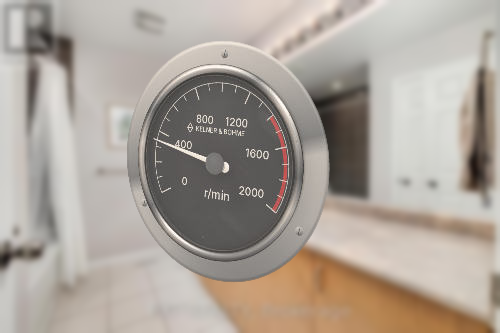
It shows value=350 unit=rpm
